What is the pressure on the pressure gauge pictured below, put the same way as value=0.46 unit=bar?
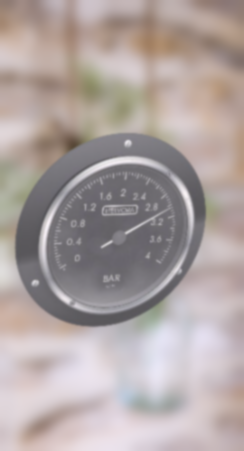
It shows value=3 unit=bar
